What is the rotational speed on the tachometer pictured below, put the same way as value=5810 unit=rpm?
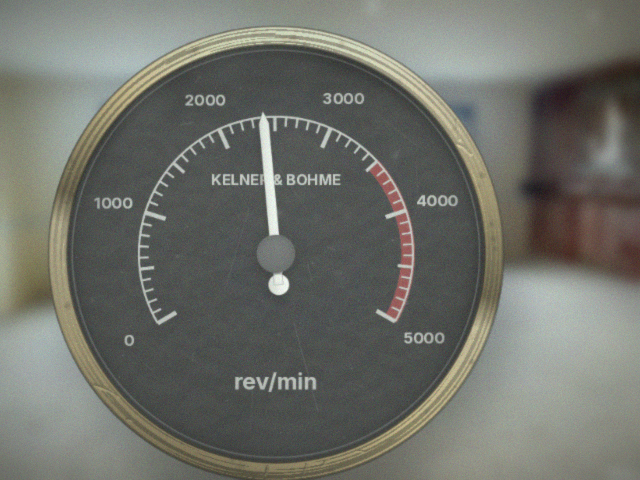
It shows value=2400 unit=rpm
